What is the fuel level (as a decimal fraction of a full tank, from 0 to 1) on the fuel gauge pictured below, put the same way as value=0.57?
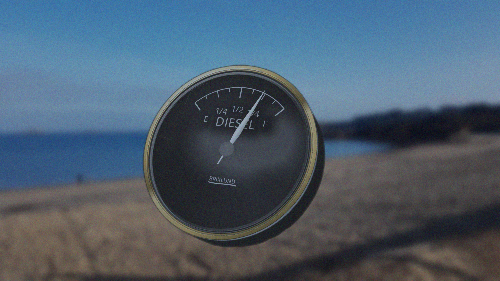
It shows value=0.75
